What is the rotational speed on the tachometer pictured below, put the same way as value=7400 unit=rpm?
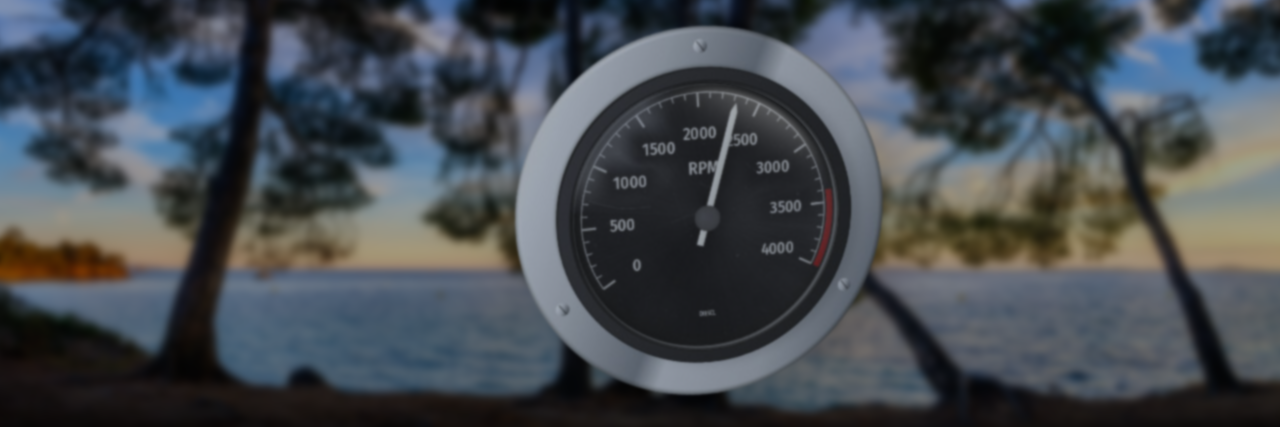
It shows value=2300 unit=rpm
